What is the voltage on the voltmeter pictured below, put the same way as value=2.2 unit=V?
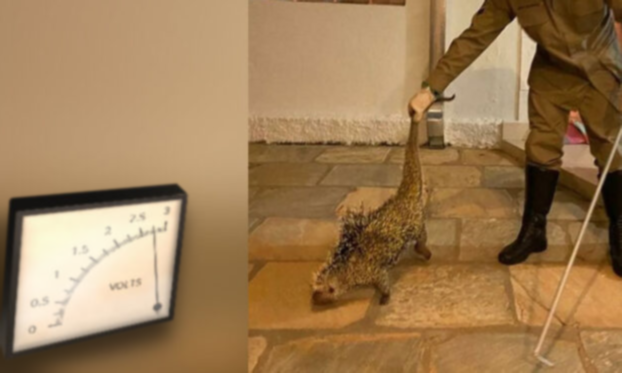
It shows value=2.75 unit=V
